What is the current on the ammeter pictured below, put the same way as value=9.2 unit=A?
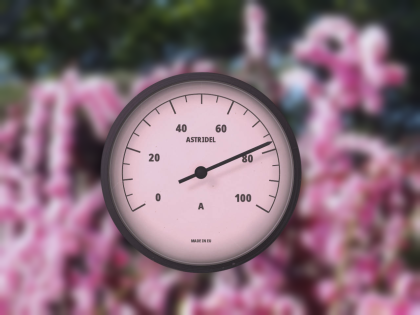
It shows value=77.5 unit=A
